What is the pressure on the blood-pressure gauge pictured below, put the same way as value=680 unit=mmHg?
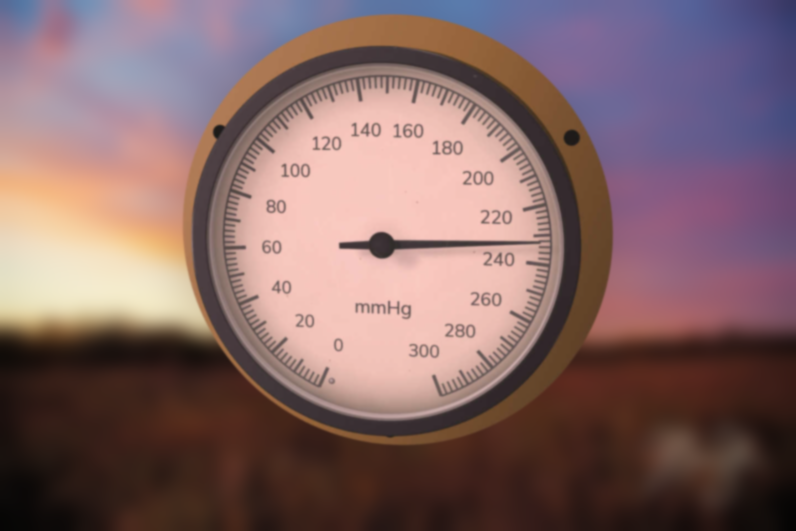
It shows value=232 unit=mmHg
